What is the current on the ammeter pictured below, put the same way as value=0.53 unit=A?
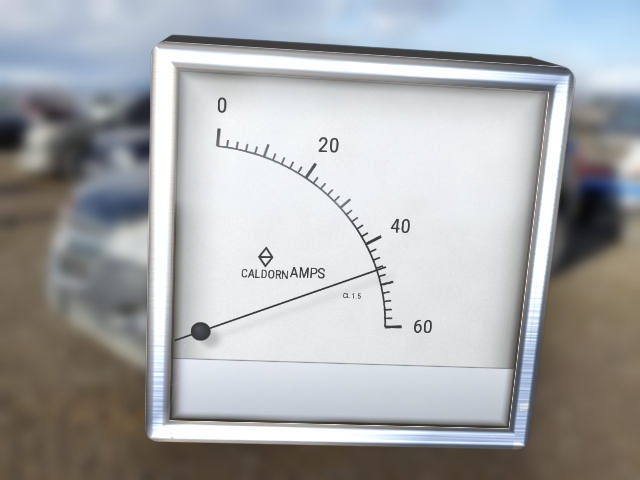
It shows value=46 unit=A
